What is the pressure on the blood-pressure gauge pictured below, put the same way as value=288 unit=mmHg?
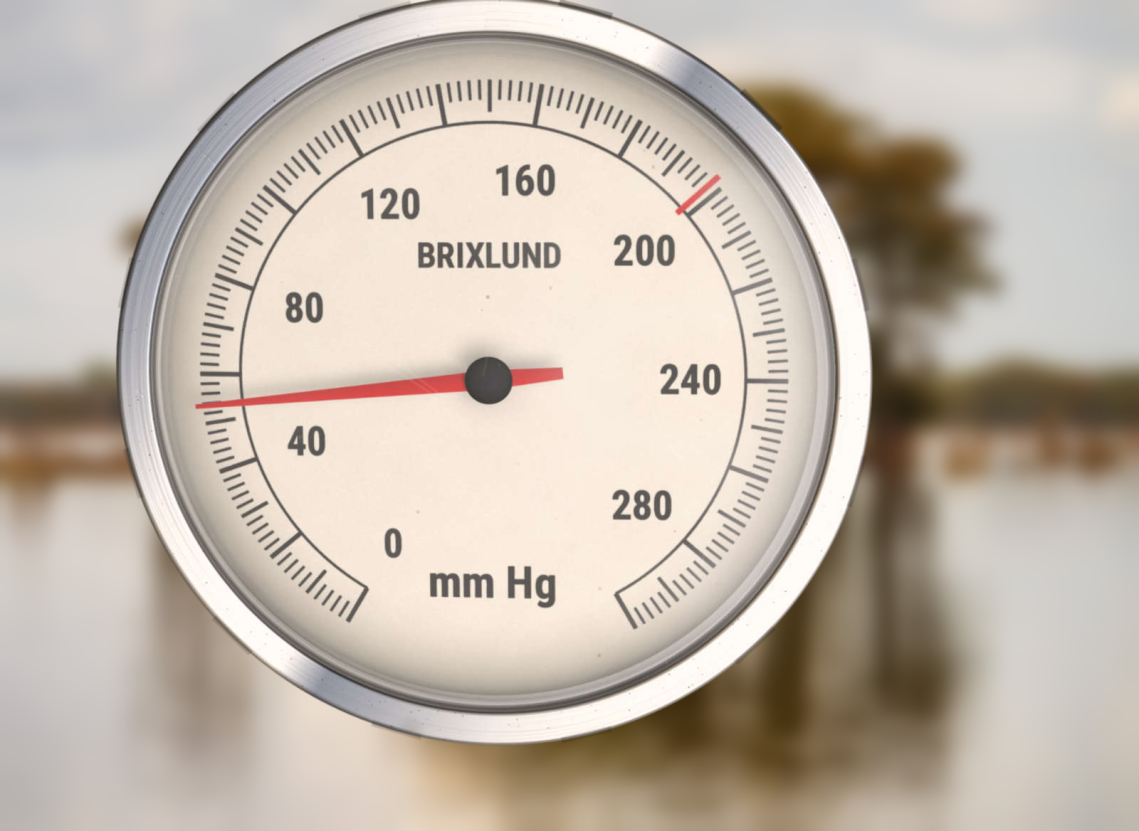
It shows value=54 unit=mmHg
